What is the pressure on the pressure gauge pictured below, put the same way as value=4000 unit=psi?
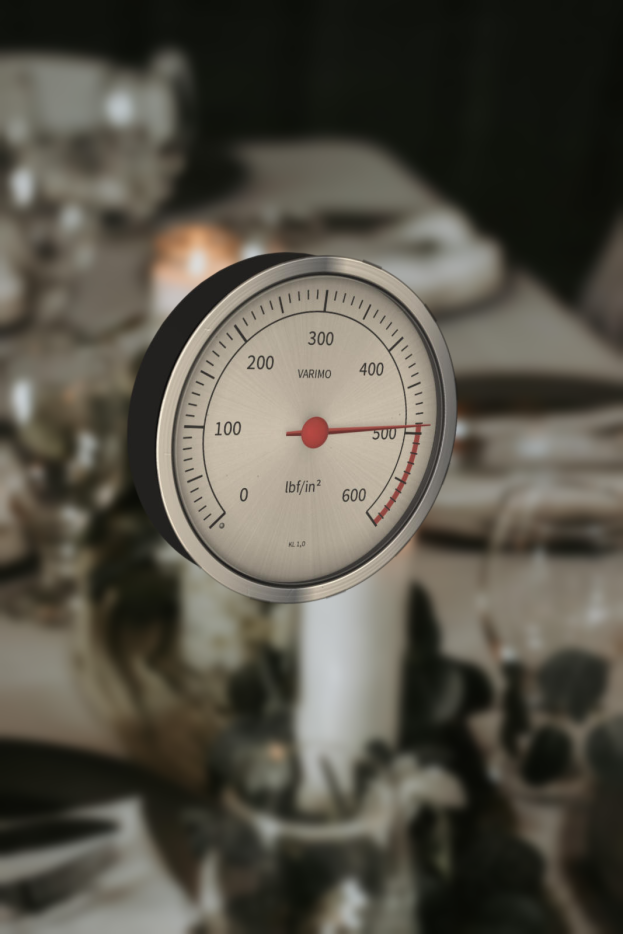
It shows value=490 unit=psi
